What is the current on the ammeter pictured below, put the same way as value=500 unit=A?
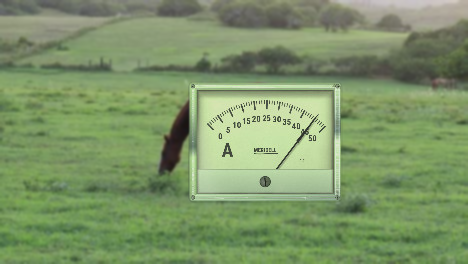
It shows value=45 unit=A
